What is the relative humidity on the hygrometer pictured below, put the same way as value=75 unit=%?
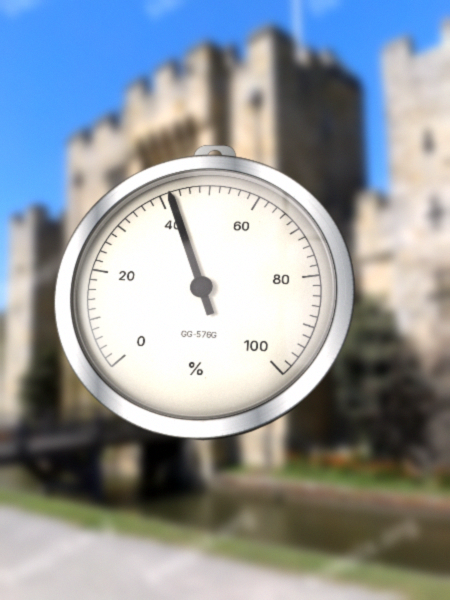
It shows value=42 unit=%
